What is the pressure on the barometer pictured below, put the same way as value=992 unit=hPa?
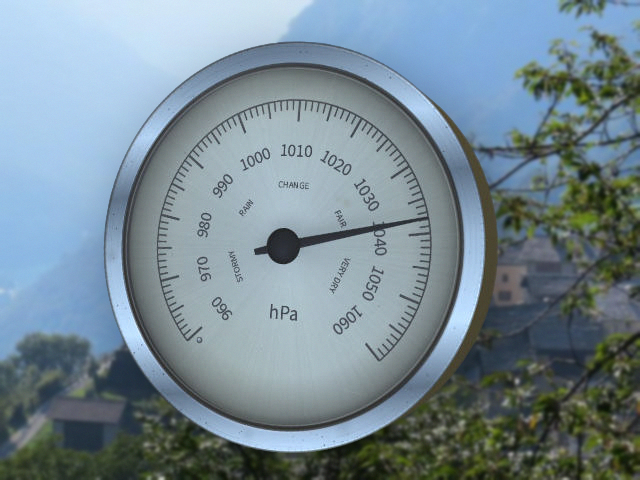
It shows value=1038 unit=hPa
